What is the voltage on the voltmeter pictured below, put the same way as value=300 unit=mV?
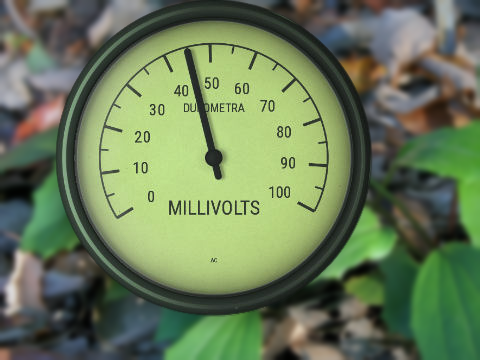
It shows value=45 unit=mV
